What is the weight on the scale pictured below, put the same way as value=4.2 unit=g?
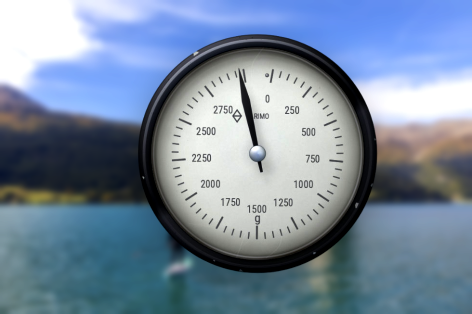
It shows value=2975 unit=g
